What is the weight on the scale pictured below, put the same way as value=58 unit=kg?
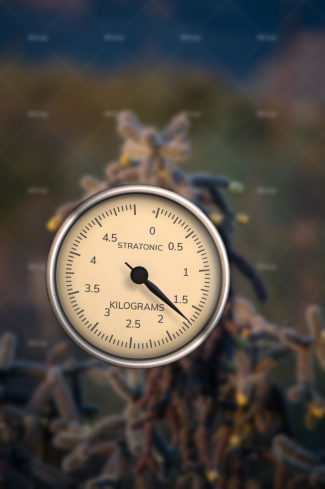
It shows value=1.7 unit=kg
